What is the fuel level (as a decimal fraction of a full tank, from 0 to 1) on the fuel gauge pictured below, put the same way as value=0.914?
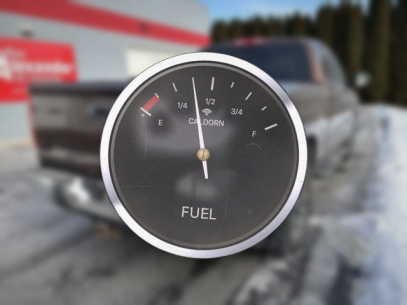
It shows value=0.375
